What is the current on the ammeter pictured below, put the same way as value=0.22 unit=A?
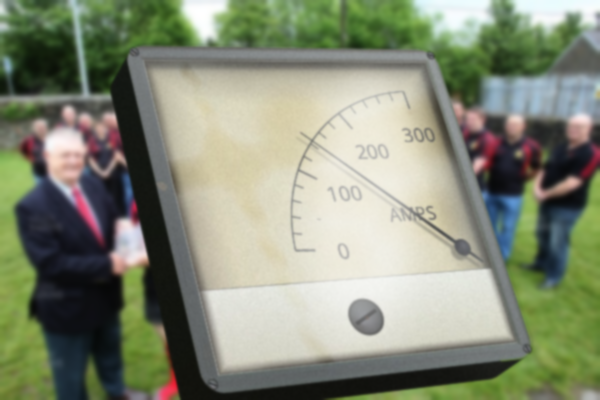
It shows value=140 unit=A
